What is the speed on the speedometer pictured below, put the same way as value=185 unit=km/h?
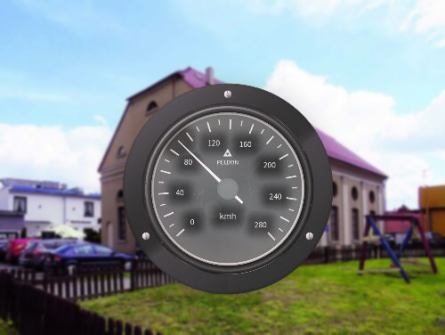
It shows value=90 unit=km/h
